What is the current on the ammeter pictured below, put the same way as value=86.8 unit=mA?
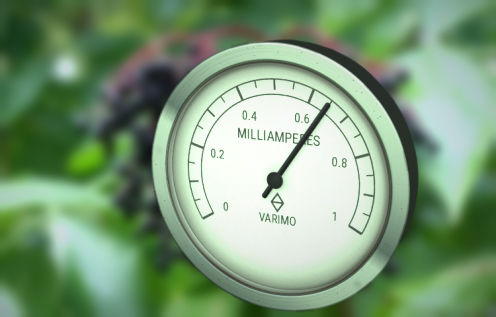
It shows value=0.65 unit=mA
